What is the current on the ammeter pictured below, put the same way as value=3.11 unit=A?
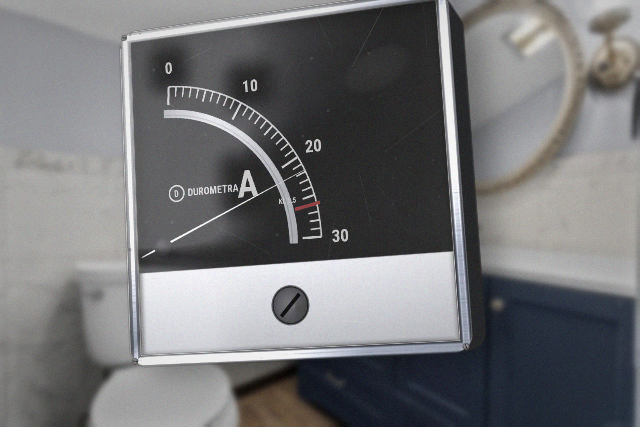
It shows value=22 unit=A
